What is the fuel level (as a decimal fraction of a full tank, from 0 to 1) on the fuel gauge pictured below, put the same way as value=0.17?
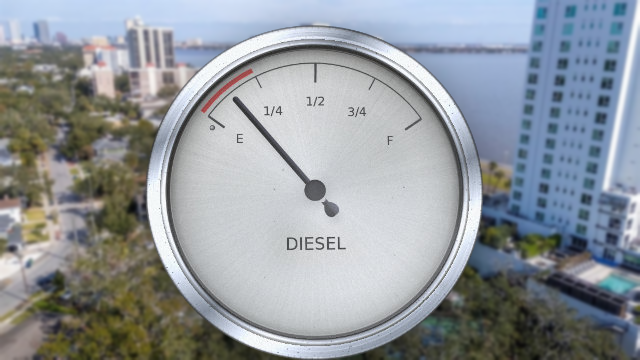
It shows value=0.125
